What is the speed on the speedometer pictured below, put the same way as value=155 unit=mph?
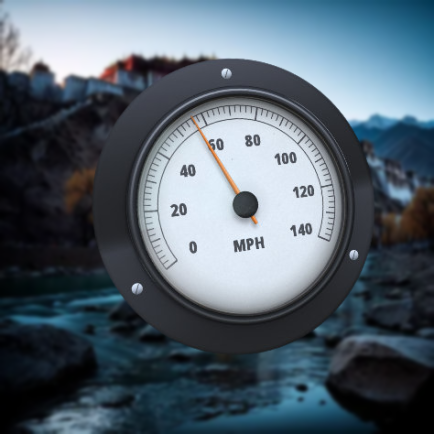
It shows value=56 unit=mph
